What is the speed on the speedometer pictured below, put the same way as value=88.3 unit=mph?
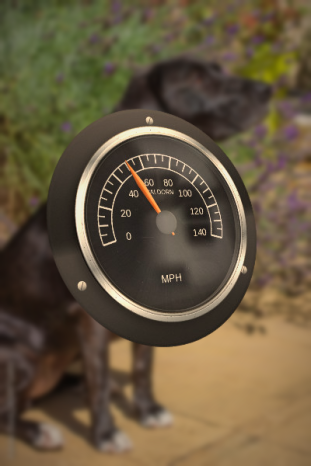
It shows value=50 unit=mph
